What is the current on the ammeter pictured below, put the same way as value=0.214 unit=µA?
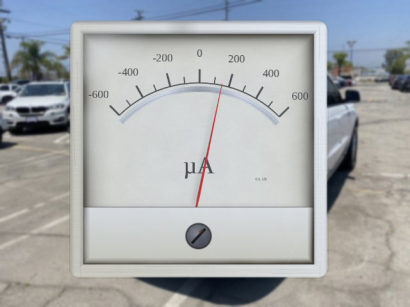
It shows value=150 unit=µA
